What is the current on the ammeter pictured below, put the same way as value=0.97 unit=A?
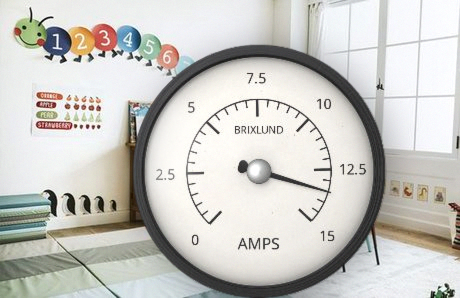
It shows value=13.5 unit=A
